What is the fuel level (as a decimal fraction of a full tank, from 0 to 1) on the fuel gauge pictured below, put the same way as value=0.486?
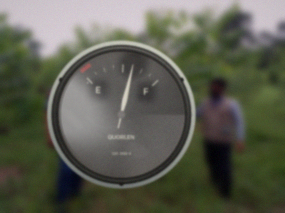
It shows value=0.625
